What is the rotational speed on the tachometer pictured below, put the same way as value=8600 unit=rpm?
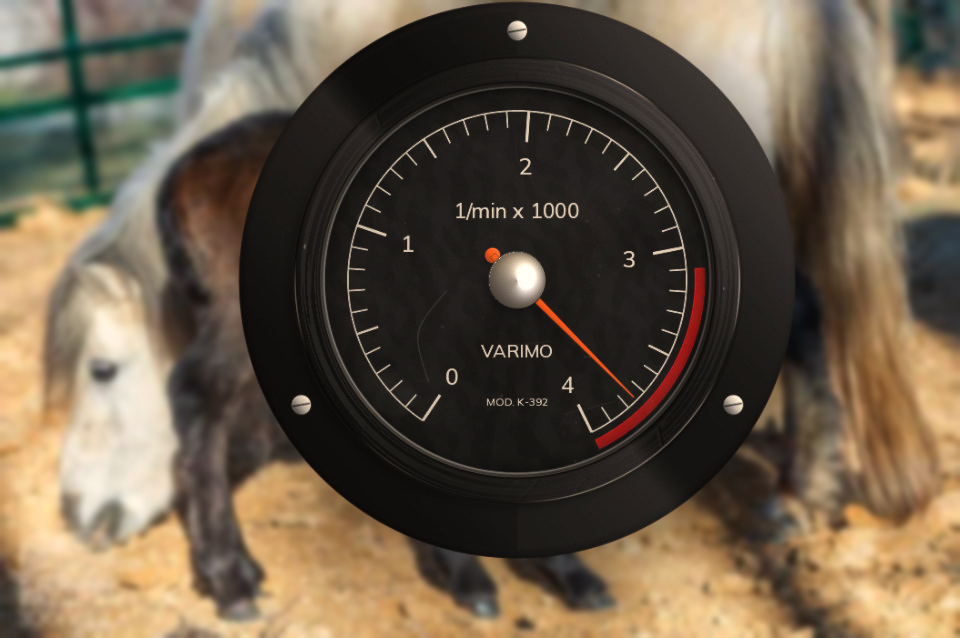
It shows value=3750 unit=rpm
